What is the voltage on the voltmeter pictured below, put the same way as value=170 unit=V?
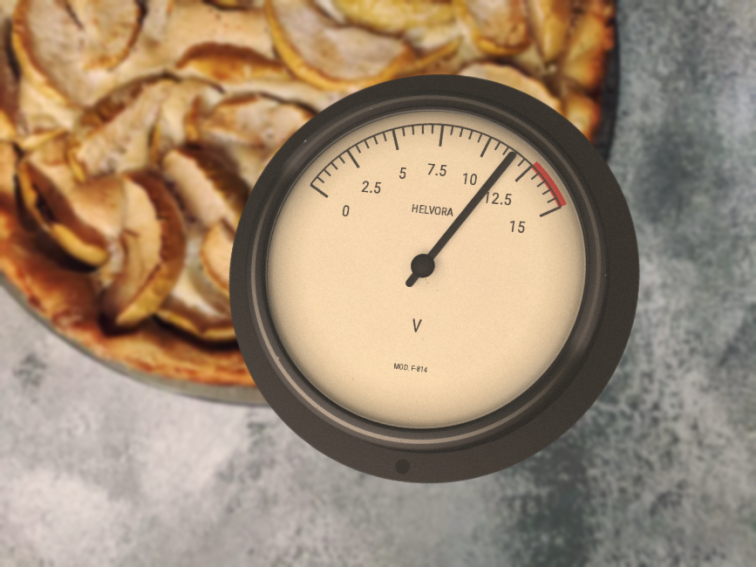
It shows value=11.5 unit=V
